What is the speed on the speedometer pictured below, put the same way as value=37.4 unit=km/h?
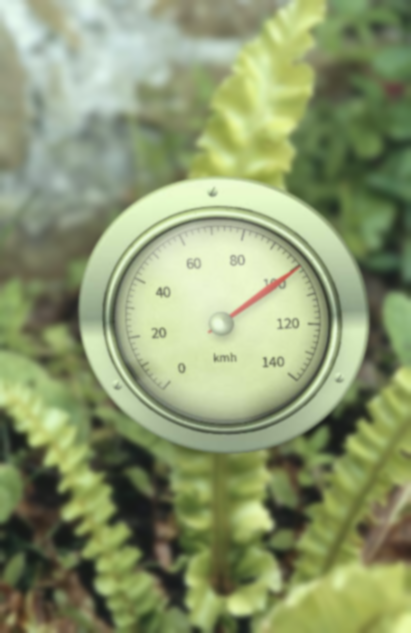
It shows value=100 unit=km/h
